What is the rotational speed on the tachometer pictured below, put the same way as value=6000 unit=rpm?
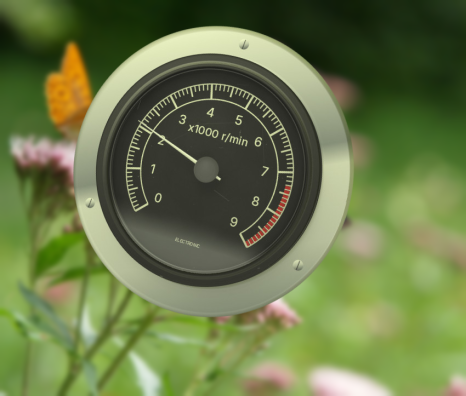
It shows value=2100 unit=rpm
